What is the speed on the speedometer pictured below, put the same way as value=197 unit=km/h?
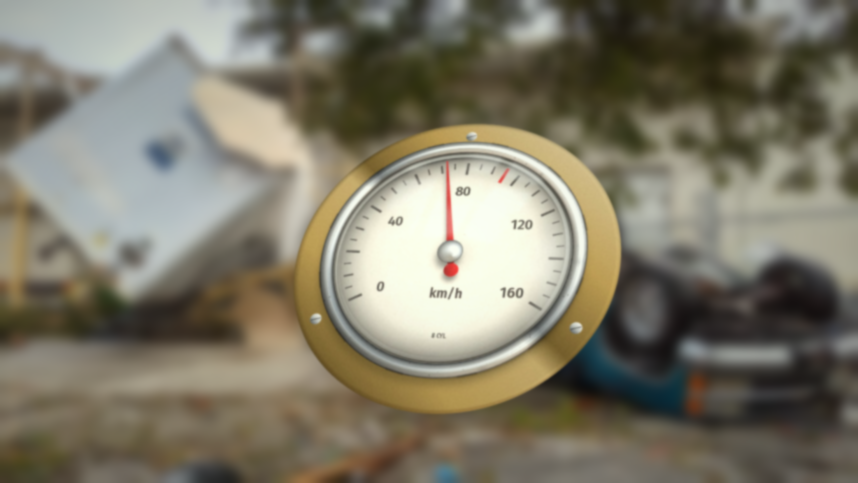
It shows value=72.5 unit=km/h
